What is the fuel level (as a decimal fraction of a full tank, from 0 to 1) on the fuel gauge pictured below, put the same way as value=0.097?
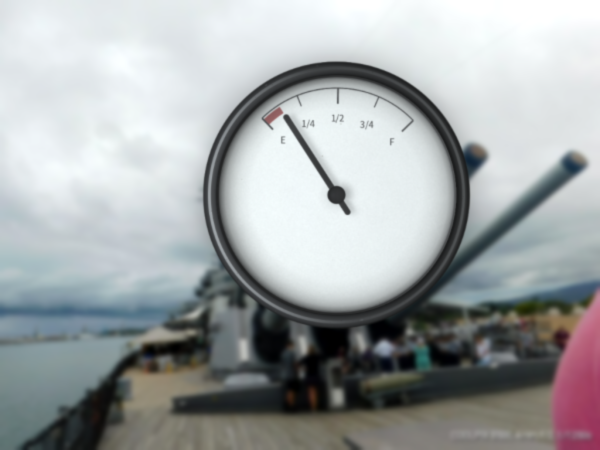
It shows value=0.125
